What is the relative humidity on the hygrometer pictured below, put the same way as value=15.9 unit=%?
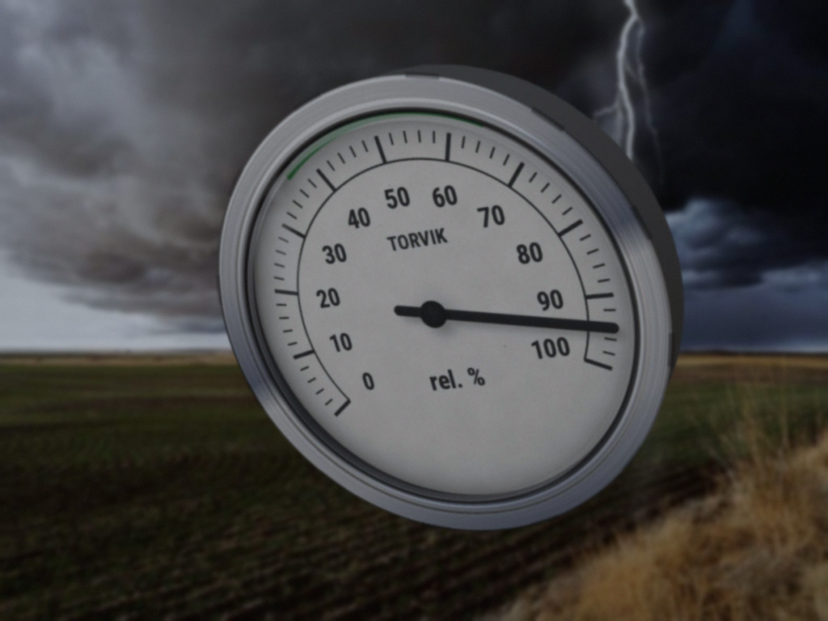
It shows value=94 unit=%
